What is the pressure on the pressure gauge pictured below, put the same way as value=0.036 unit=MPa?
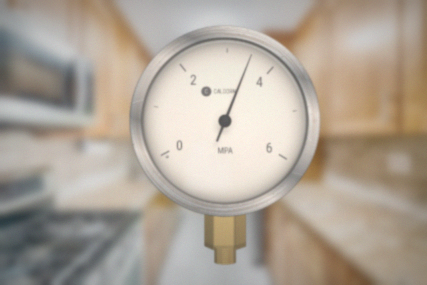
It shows value=3.5 unit=MPa
